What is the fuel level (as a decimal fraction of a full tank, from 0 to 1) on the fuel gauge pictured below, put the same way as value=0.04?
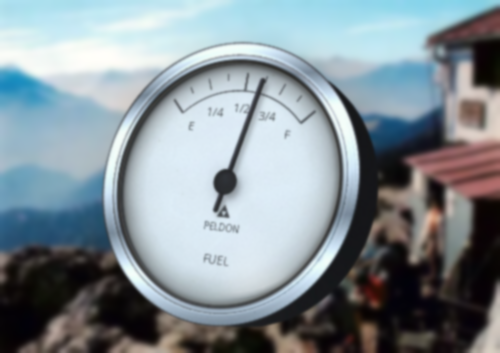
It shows value=0.625
